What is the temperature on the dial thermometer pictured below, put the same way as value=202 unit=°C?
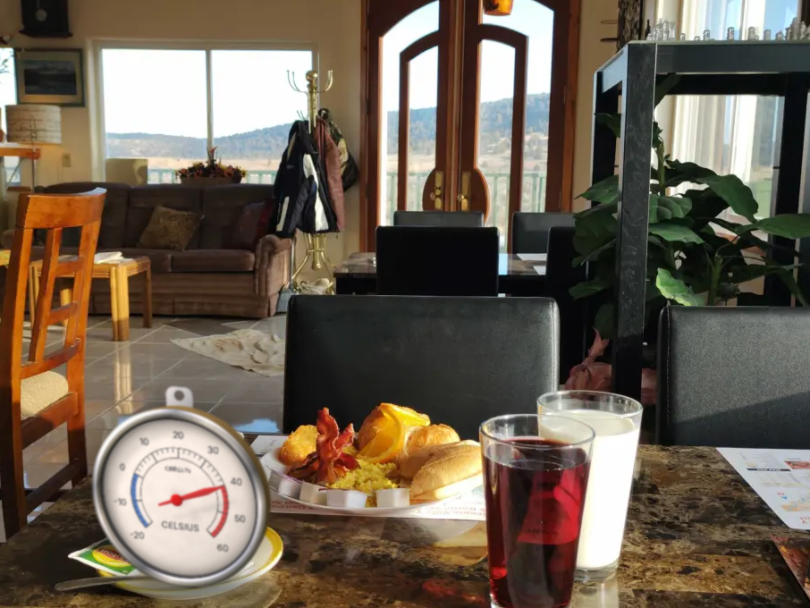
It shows value=40 unit=°C
